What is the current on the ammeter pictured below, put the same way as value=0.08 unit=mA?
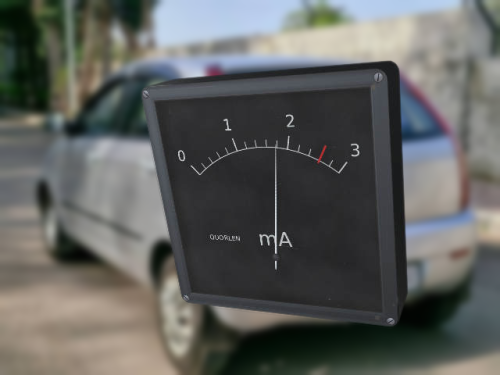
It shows value=1.8 unit=mA
